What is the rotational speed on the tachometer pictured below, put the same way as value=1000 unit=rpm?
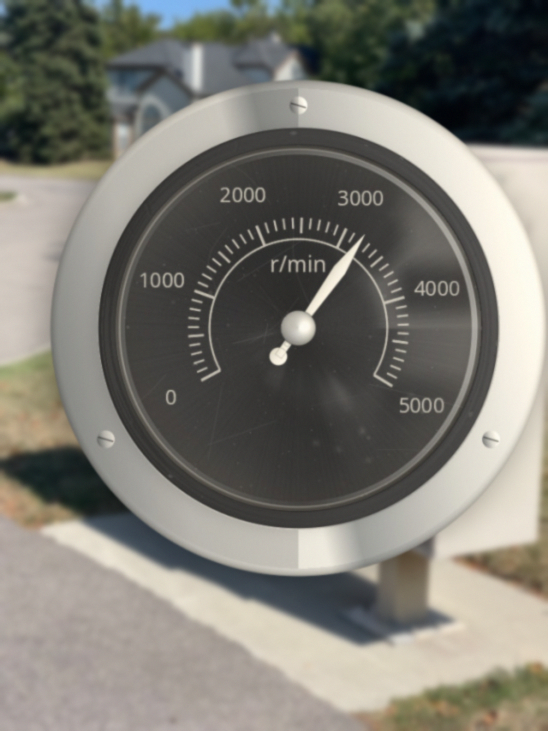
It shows value=3200 unit=rpm
